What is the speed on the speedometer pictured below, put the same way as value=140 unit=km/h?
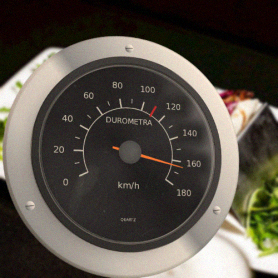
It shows value=165 unit=km/h
